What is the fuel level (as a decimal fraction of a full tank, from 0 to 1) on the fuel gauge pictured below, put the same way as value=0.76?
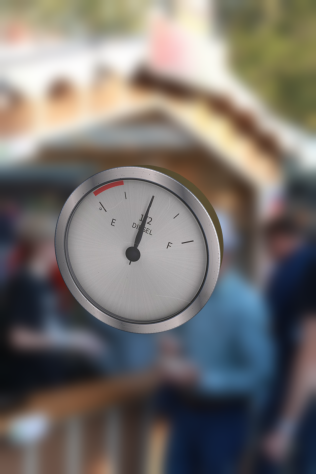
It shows value=0.5
